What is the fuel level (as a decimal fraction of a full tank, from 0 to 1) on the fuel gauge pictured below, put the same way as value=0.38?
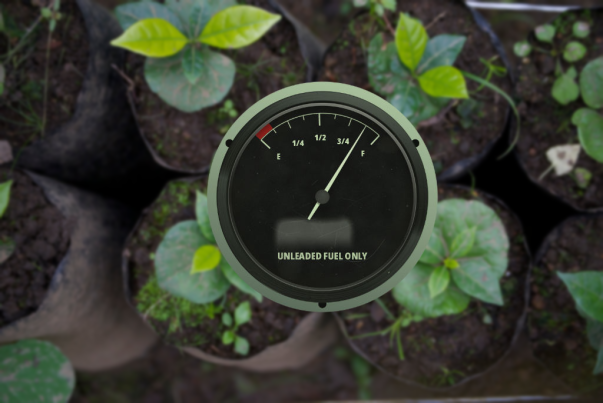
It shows value=0.875
